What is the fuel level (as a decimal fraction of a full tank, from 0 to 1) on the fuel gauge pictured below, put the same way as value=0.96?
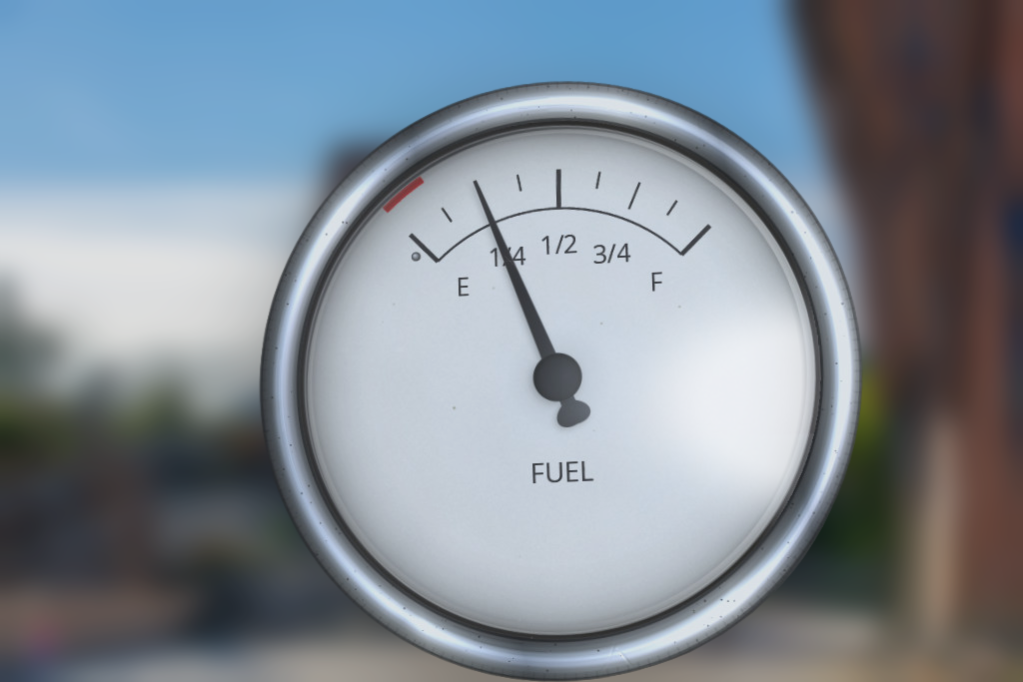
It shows value=0.25
